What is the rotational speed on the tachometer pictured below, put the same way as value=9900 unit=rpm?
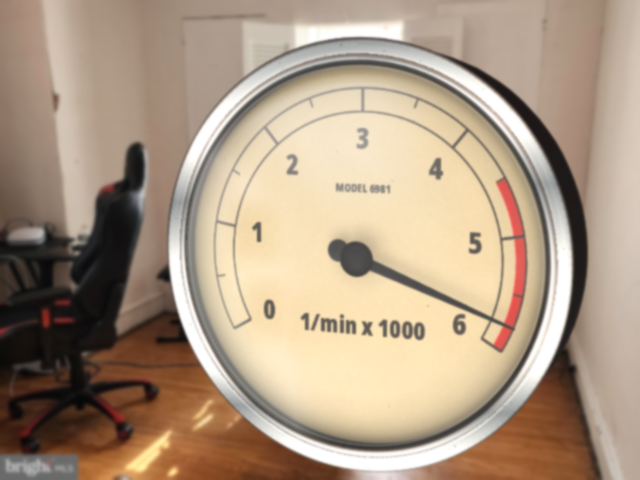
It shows value=5750 unit=rpm
